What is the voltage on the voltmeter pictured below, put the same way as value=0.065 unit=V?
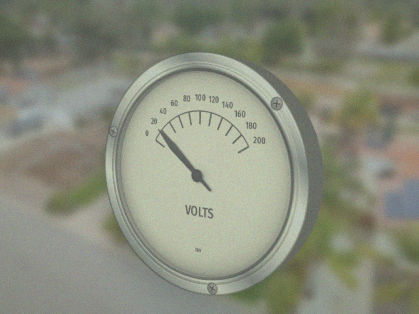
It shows value=20 unit=V
